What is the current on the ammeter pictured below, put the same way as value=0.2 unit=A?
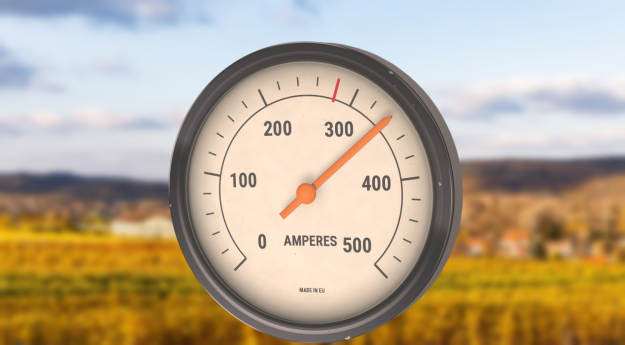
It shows value=340 unit=A
